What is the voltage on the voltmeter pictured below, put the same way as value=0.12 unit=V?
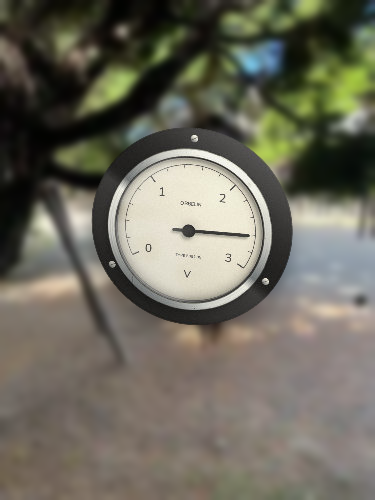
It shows value=2.6 unit=V
